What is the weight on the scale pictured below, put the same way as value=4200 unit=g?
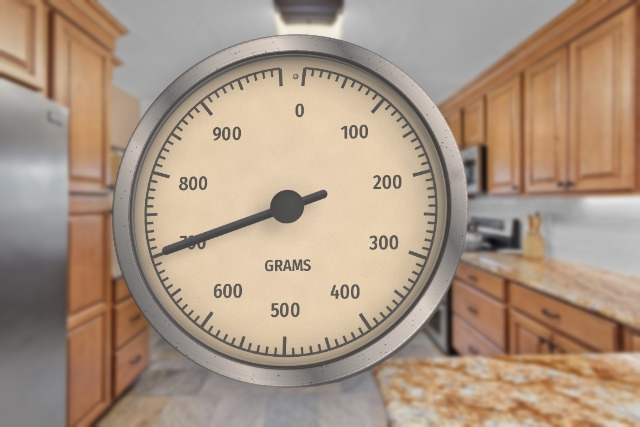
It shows value=700 unit=g
